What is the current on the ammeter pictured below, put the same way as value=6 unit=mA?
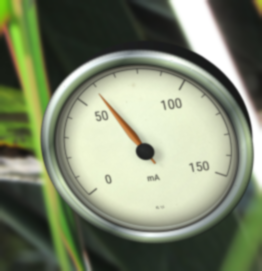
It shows value=60 unit=mA
